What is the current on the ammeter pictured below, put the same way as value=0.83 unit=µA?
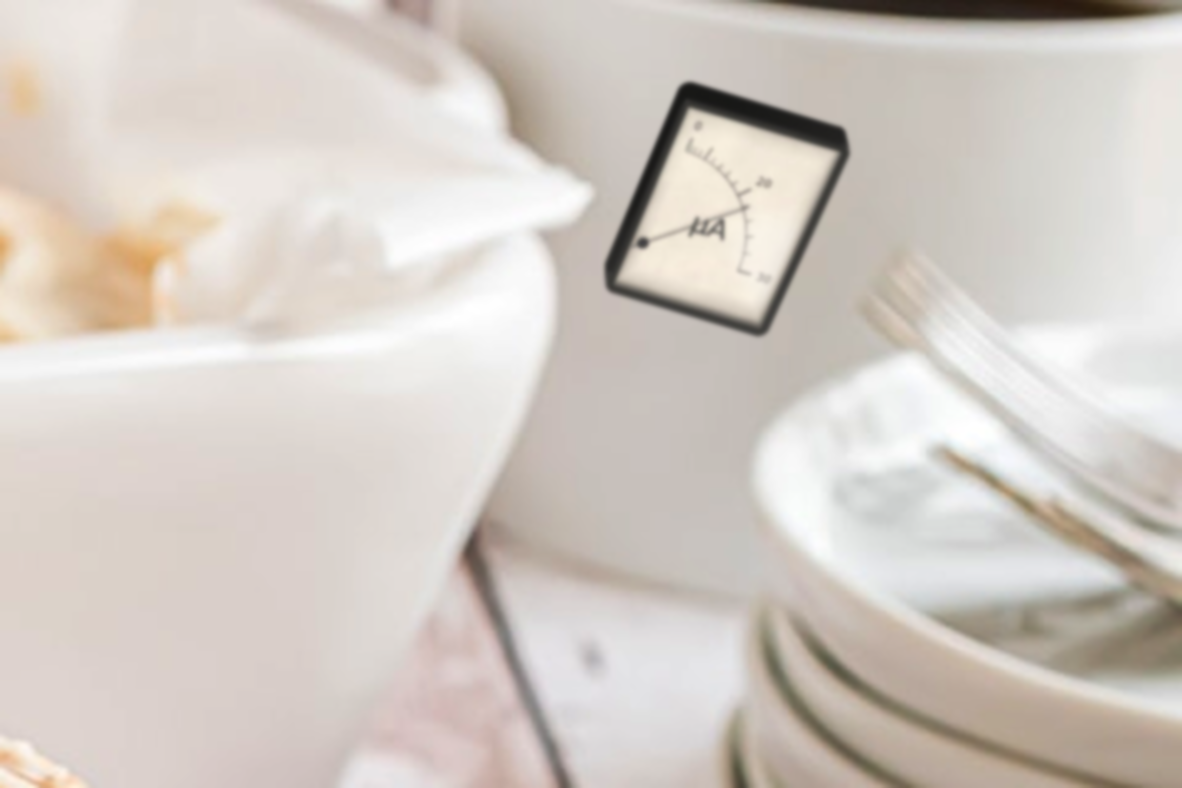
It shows value=22 unit=µA
